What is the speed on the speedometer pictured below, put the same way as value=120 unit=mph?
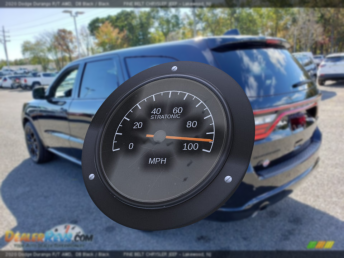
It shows value=95 unit=mph
